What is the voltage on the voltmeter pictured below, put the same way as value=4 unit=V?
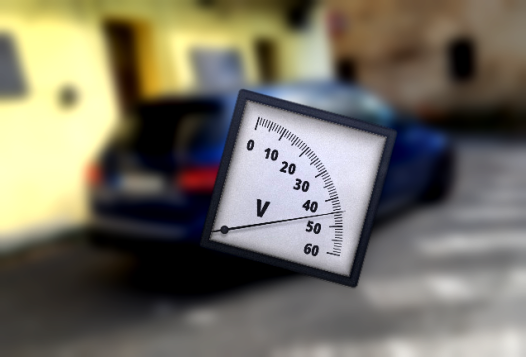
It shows value=45 unit=V
